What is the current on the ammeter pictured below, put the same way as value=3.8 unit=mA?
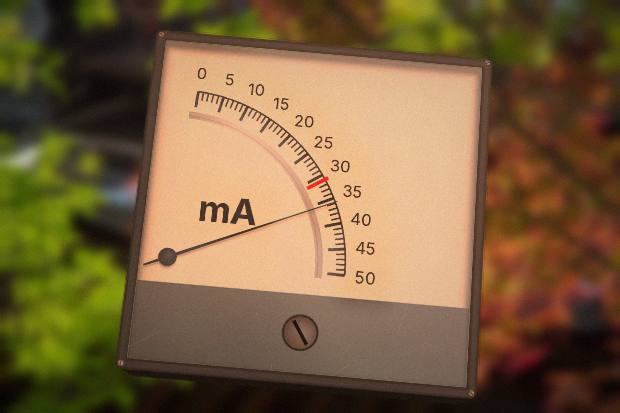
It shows value=36 unit=mA
